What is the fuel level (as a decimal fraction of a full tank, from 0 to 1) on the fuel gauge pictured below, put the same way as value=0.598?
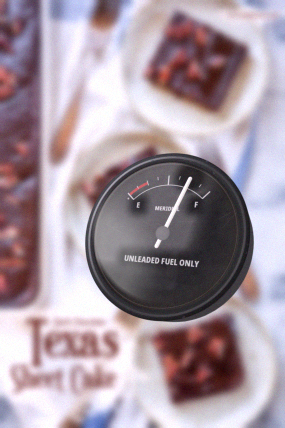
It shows value=0.75
